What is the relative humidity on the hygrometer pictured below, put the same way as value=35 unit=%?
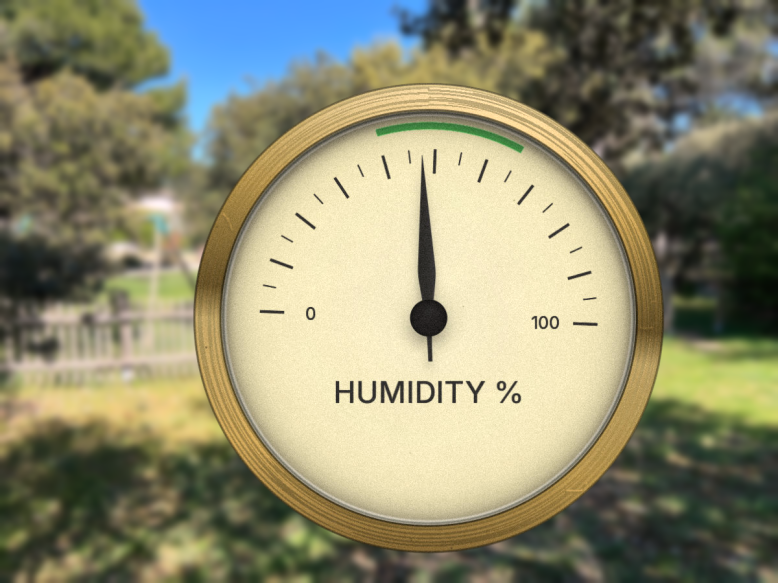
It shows value=47.5 unit=%
